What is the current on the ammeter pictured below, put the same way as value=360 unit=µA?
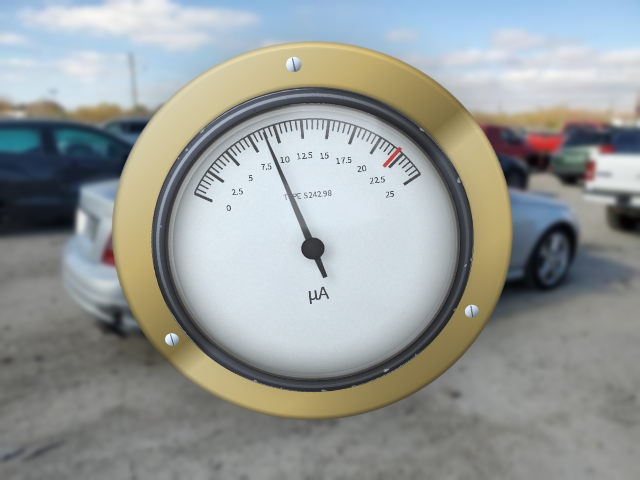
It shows value=9 unit=µA
